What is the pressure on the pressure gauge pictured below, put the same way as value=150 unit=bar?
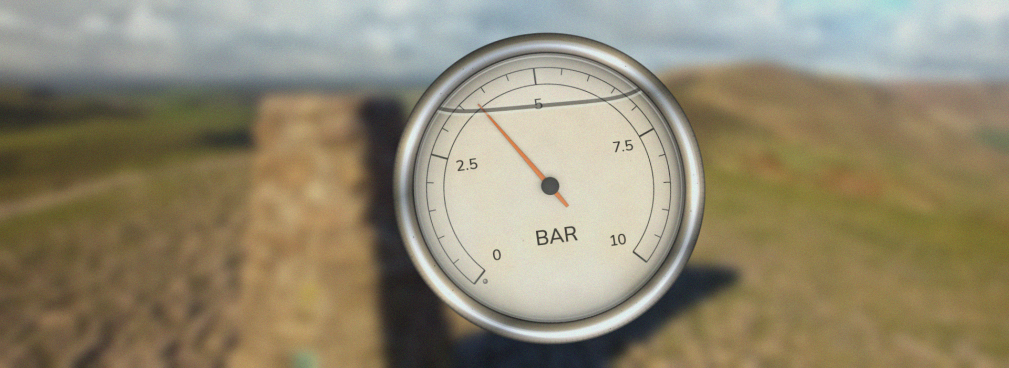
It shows value=3.75 unit=bar
